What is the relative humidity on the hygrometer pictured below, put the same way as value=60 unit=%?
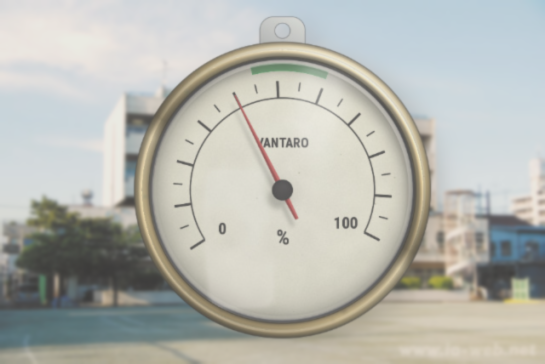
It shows value=40 unit=%
